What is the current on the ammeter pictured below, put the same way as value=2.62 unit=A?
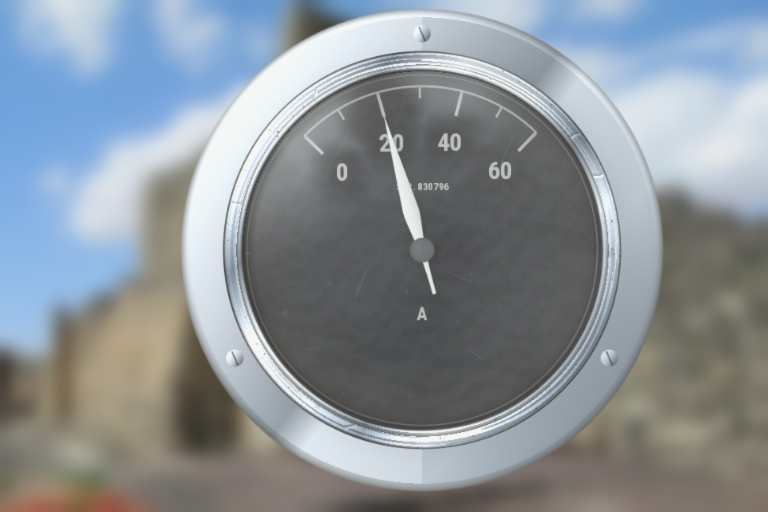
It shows value=20 unit=A
